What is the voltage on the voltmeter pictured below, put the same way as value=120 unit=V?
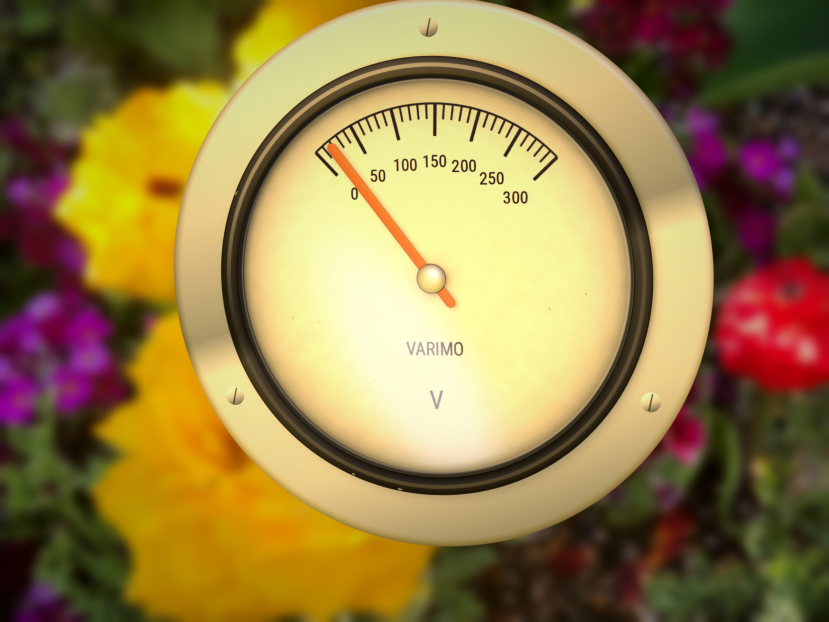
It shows value=20 unit=V
